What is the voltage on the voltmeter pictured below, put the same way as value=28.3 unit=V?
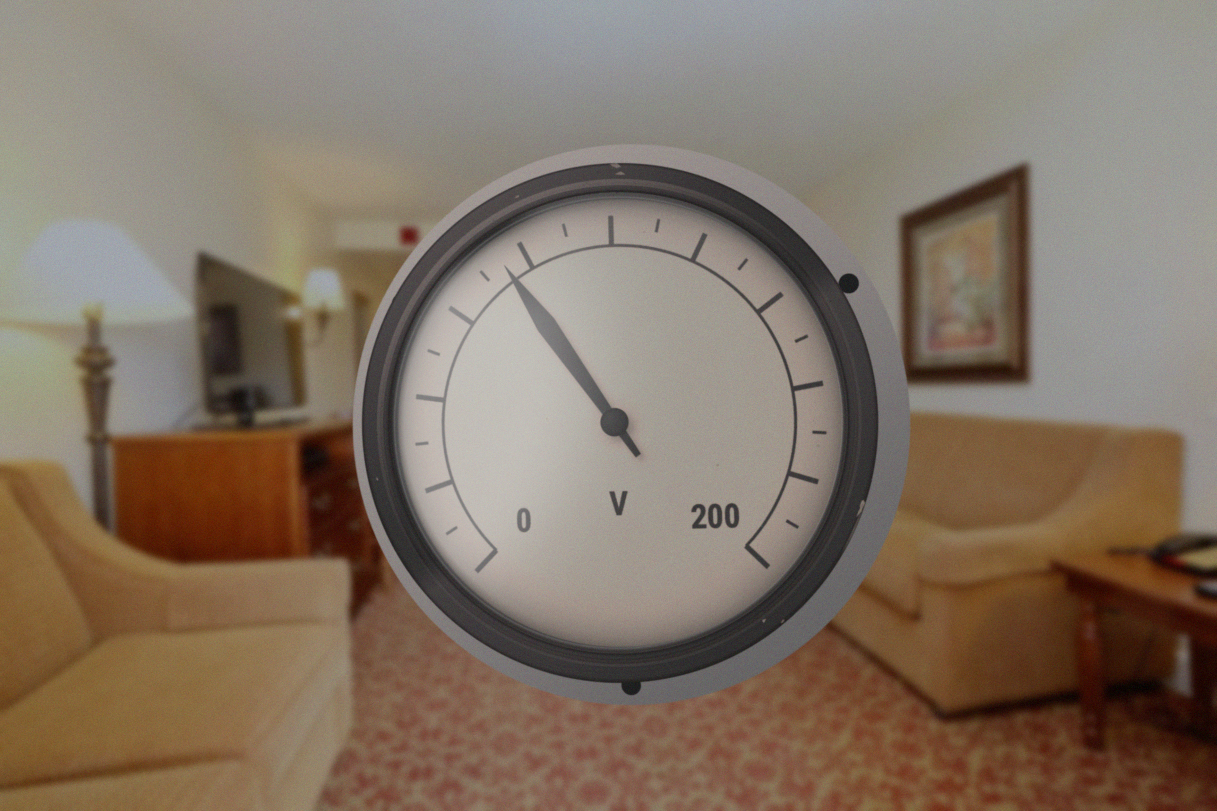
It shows value=75 unit=V
